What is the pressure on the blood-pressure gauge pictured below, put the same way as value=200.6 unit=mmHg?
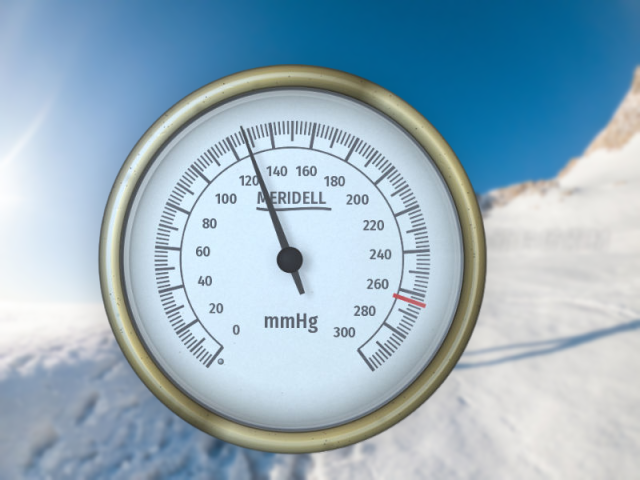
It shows value=128 unit=mmHg
